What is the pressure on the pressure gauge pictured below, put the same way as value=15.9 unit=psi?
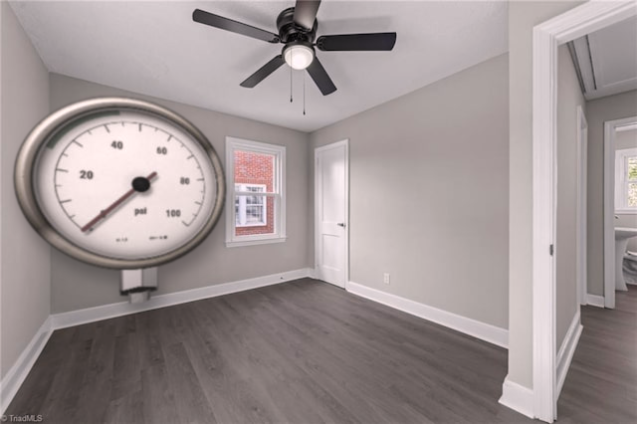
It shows value=0 unit=psi
